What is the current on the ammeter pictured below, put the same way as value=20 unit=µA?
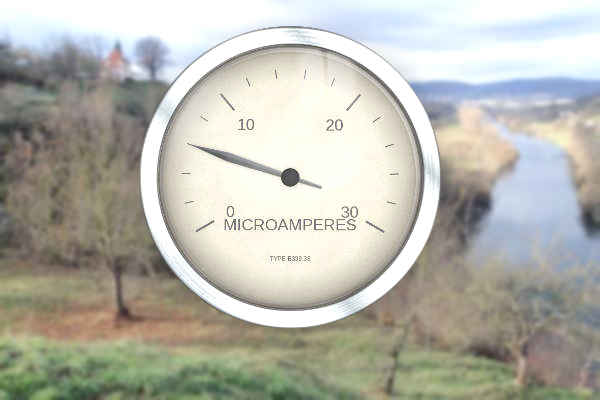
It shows value=6 unit=µA
